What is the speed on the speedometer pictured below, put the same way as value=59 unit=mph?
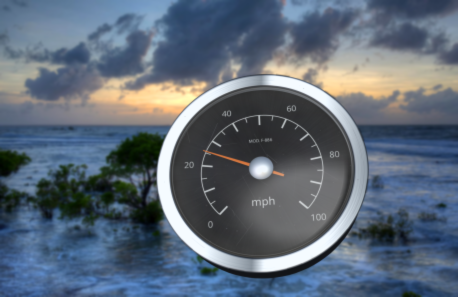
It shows value=25 unit=mph
